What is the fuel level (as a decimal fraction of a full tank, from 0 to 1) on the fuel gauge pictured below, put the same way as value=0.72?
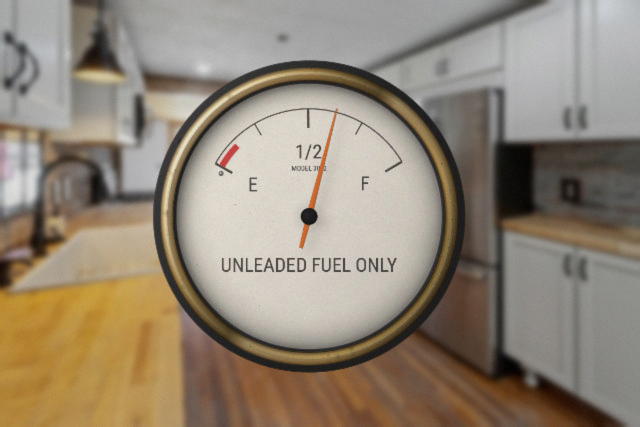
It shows value=0.625
